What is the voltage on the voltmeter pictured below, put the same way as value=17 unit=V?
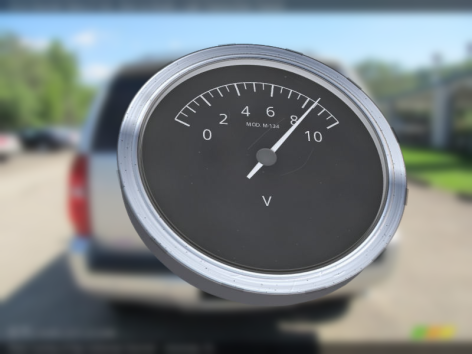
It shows value=8.5 unit=V
